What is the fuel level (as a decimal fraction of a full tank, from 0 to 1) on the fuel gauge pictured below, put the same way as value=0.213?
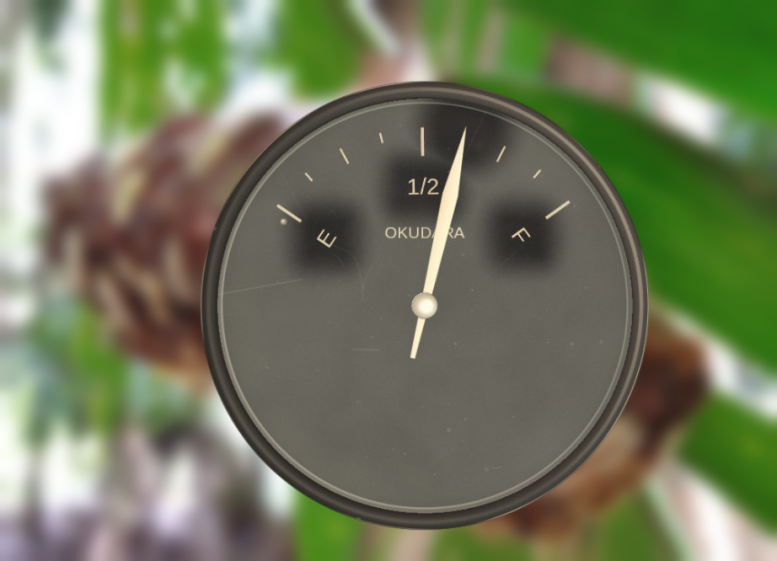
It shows value=0.625
